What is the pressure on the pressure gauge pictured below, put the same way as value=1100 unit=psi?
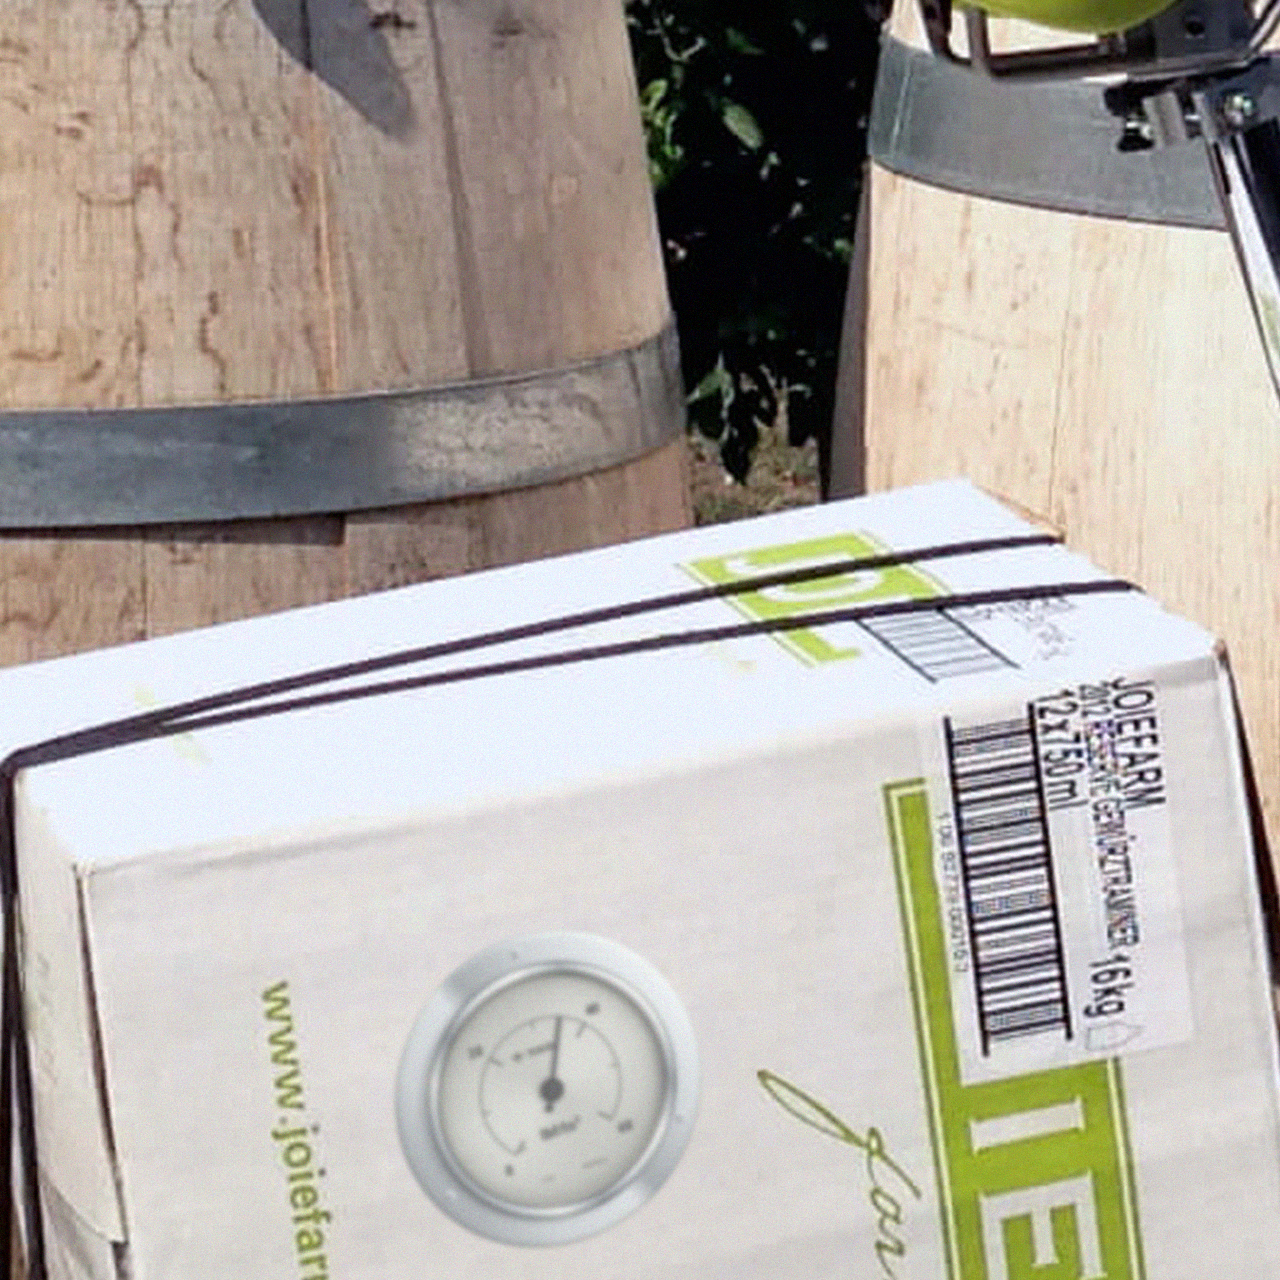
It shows value=35 unit=psi
